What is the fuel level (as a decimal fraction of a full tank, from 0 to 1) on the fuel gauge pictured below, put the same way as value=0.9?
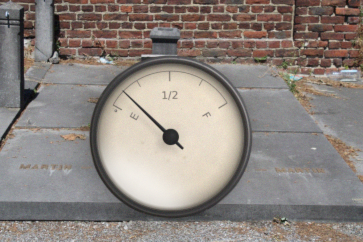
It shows value=0.125
